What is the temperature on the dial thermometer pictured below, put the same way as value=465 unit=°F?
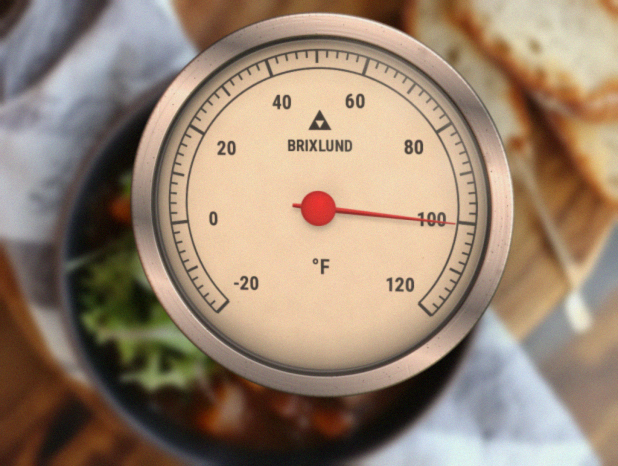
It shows value=100 unit=°F
